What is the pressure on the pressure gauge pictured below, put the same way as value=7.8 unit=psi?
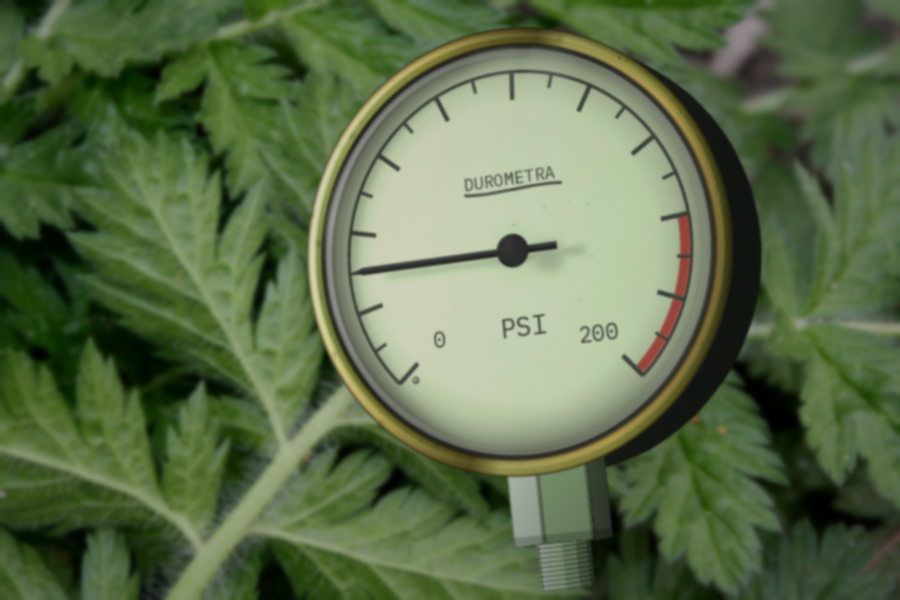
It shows value=30 unit=psi
